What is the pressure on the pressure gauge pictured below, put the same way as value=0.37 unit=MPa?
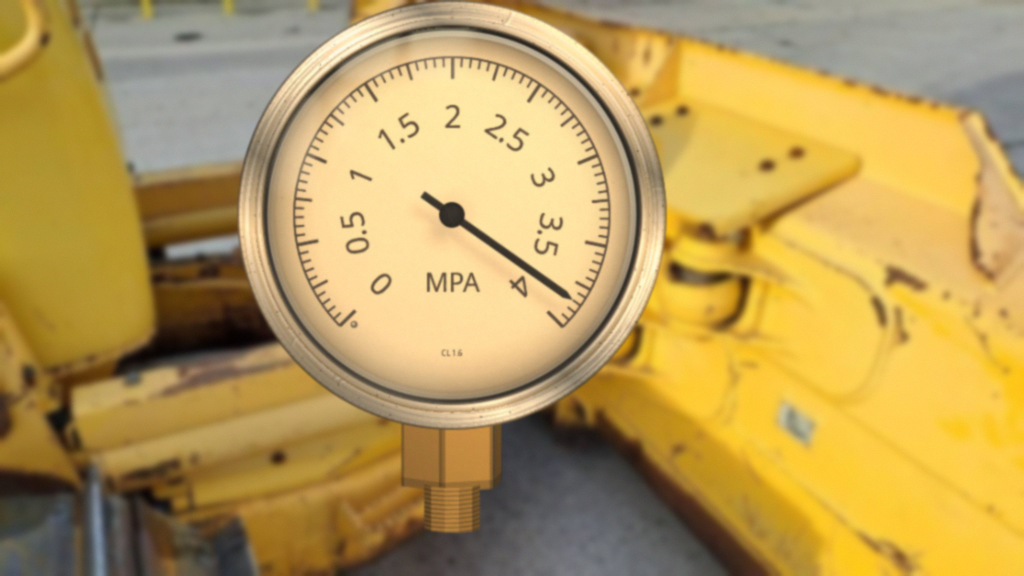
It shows value=3.85 unit=MPa
